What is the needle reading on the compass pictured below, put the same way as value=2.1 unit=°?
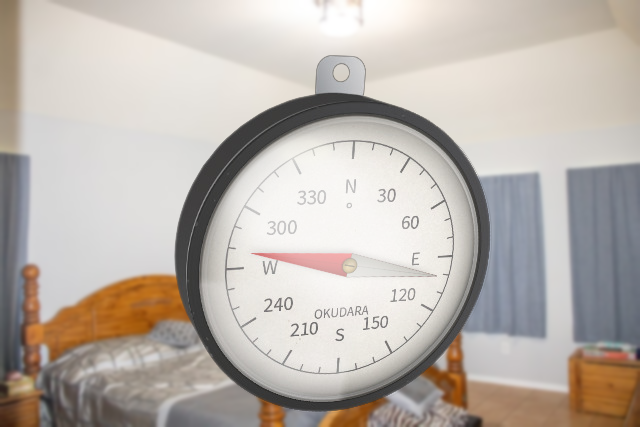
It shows value=280 unit=°
